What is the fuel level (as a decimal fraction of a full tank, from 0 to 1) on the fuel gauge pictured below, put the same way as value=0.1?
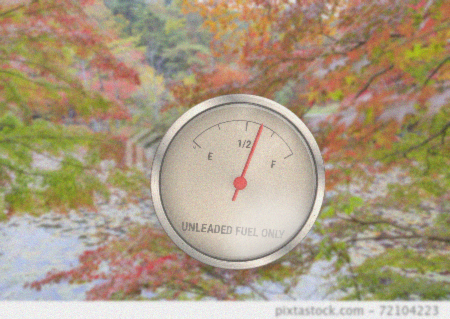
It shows value=0.625
